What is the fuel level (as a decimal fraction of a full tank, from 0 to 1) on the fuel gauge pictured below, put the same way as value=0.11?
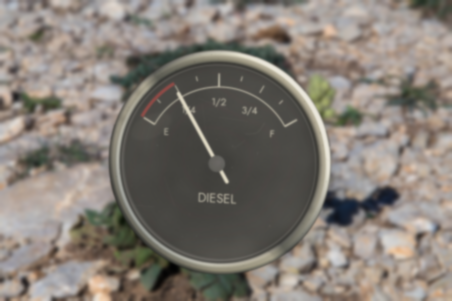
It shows value=0.25
